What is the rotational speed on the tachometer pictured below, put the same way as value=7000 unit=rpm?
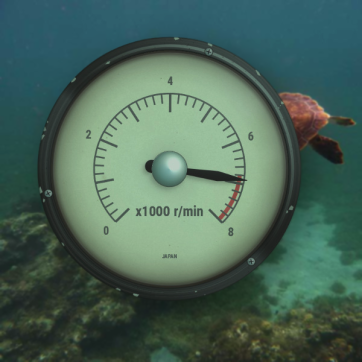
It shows value=6900 unit=rpm
